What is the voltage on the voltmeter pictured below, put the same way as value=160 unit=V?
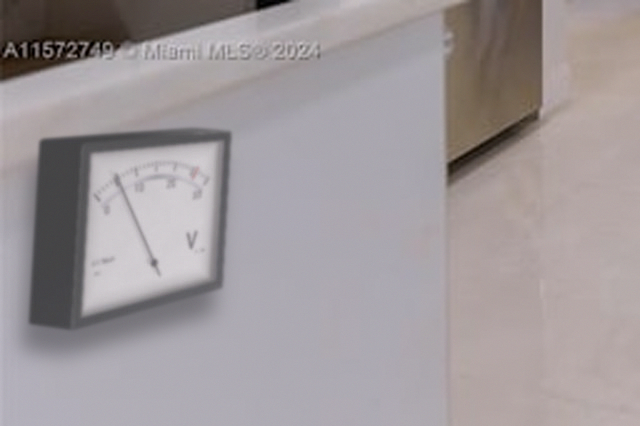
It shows value=5 unit=V
